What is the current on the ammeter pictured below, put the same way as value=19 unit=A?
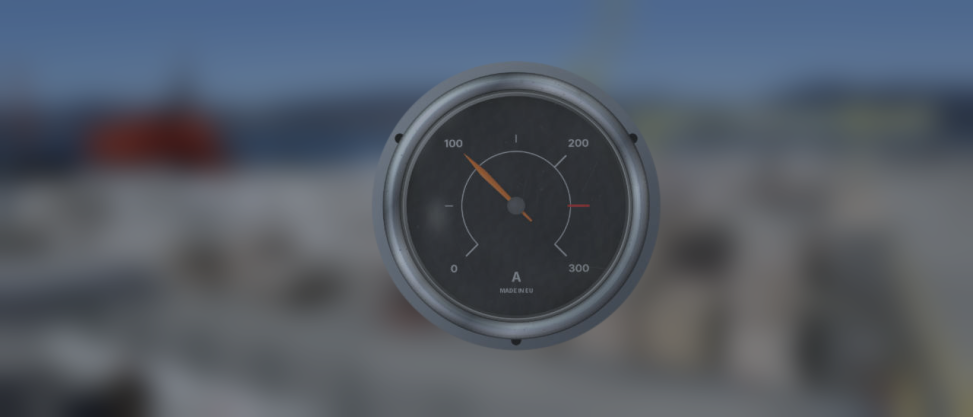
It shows value=100 unit=A
